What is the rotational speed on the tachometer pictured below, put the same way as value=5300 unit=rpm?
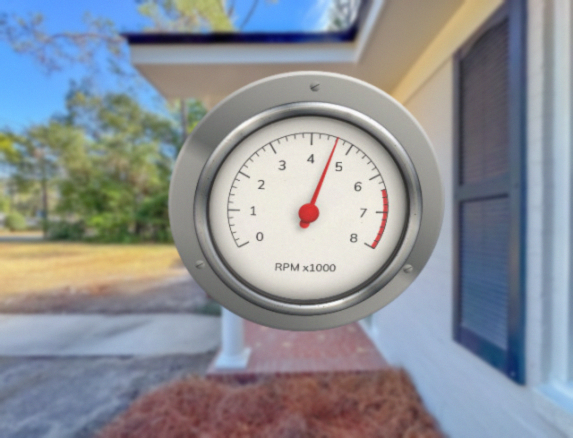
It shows value=4600 unit=rpm
